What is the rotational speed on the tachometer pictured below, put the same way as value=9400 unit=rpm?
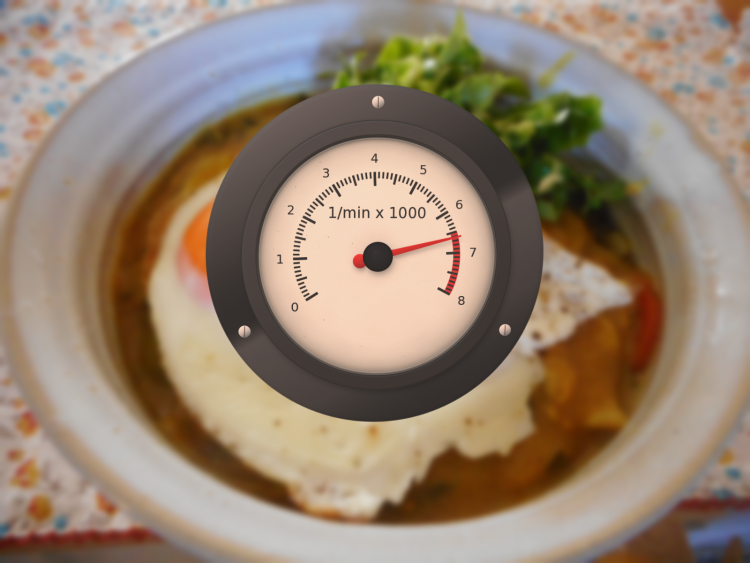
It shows value=6600 unit=rpm
